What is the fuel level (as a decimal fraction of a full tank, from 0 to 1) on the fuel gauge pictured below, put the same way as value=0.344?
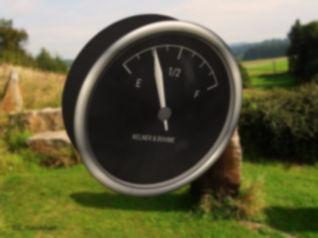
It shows value=0.25
